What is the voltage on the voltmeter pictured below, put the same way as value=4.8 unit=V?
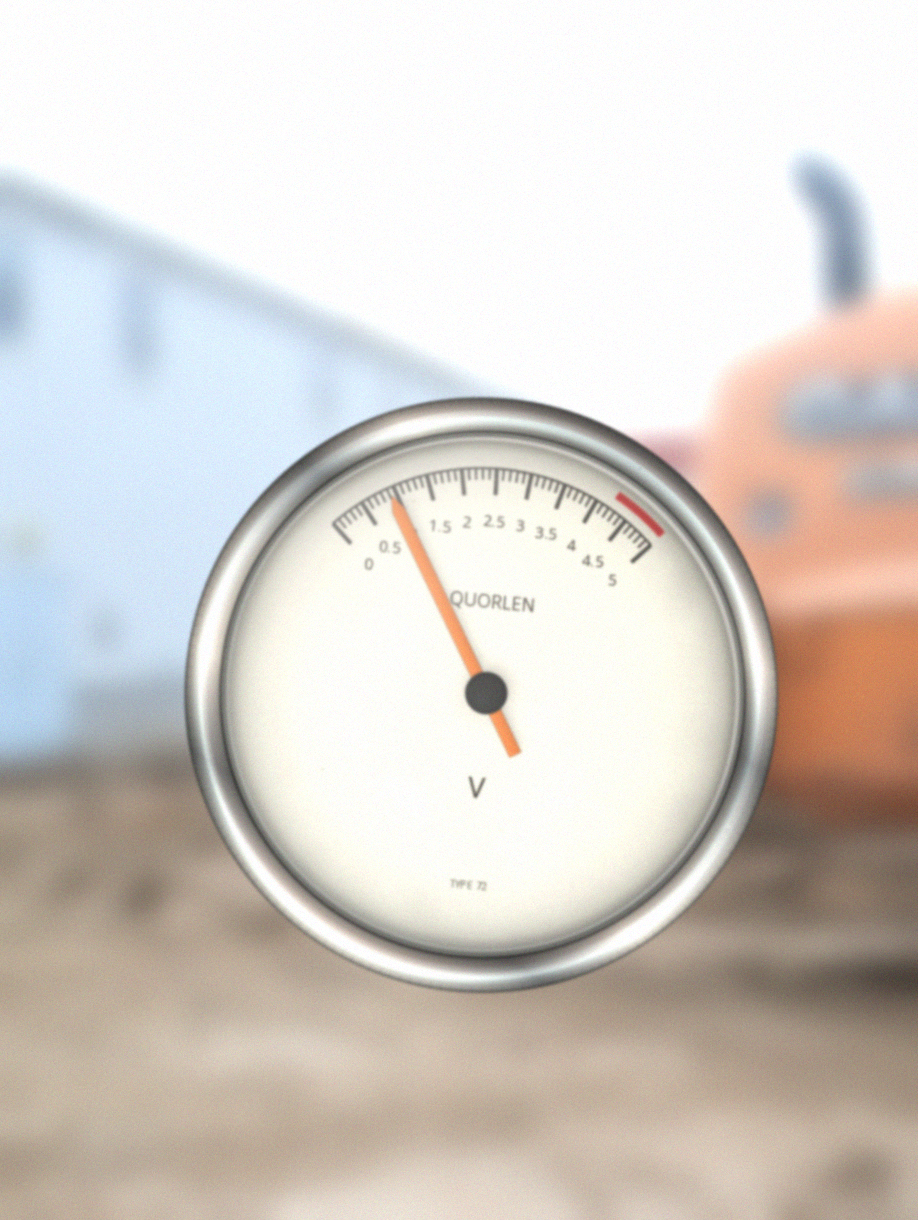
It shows value=0.9 unit=V
